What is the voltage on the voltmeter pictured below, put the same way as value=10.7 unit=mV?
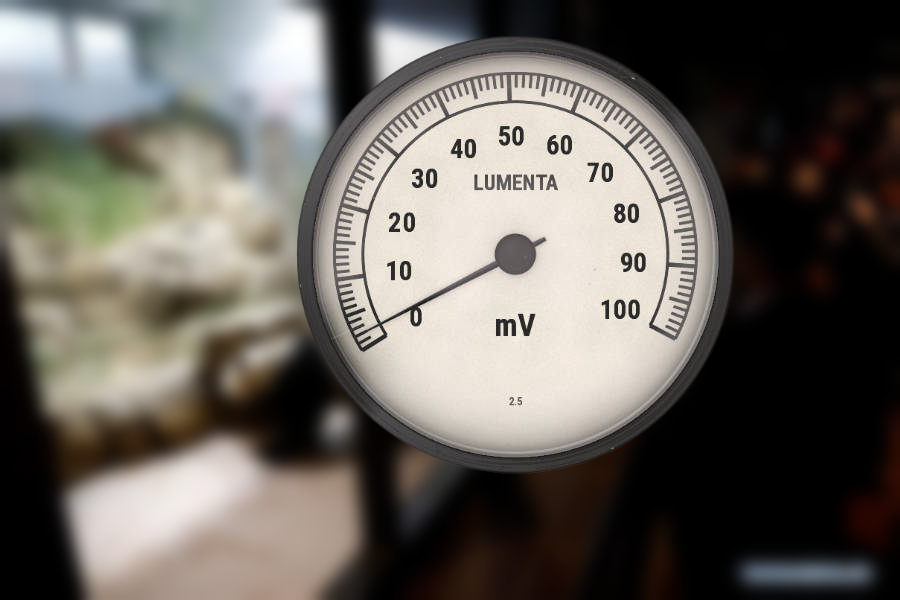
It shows value=2 unit=mV
